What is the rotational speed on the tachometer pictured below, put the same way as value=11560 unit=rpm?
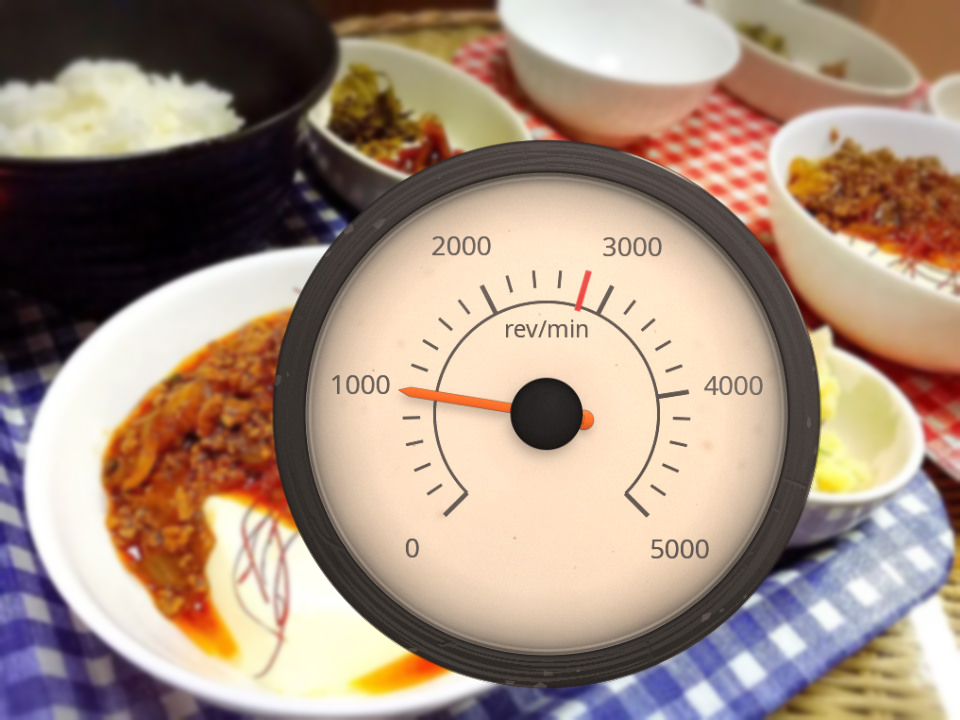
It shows value=1000 unit=rpm
